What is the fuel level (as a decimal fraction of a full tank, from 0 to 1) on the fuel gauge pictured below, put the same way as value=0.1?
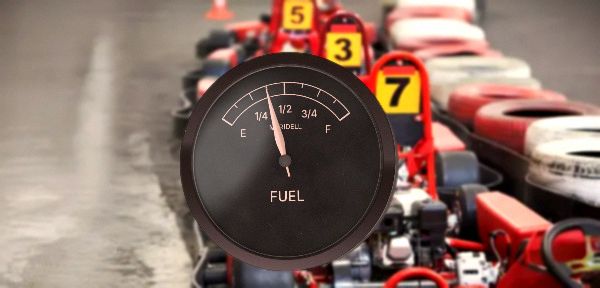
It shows value=0.375
